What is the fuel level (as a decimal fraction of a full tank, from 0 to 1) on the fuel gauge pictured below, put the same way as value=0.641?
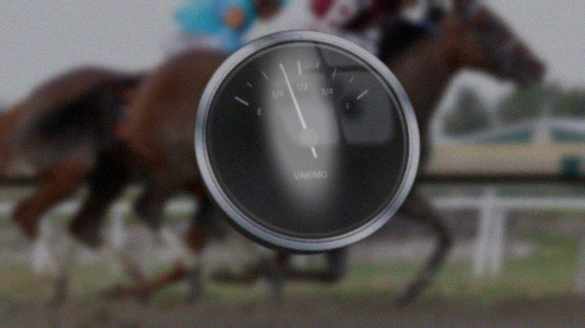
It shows value=0.375
